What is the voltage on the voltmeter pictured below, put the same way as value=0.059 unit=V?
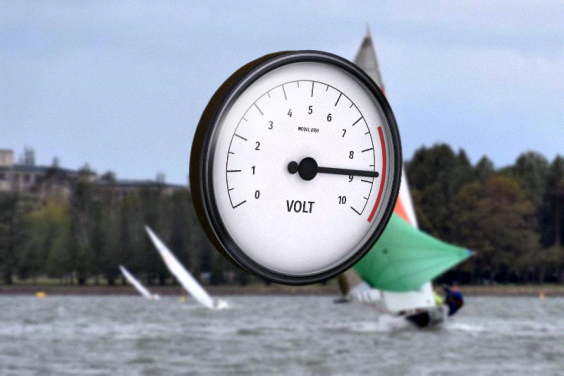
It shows value=8.75 unit=V
